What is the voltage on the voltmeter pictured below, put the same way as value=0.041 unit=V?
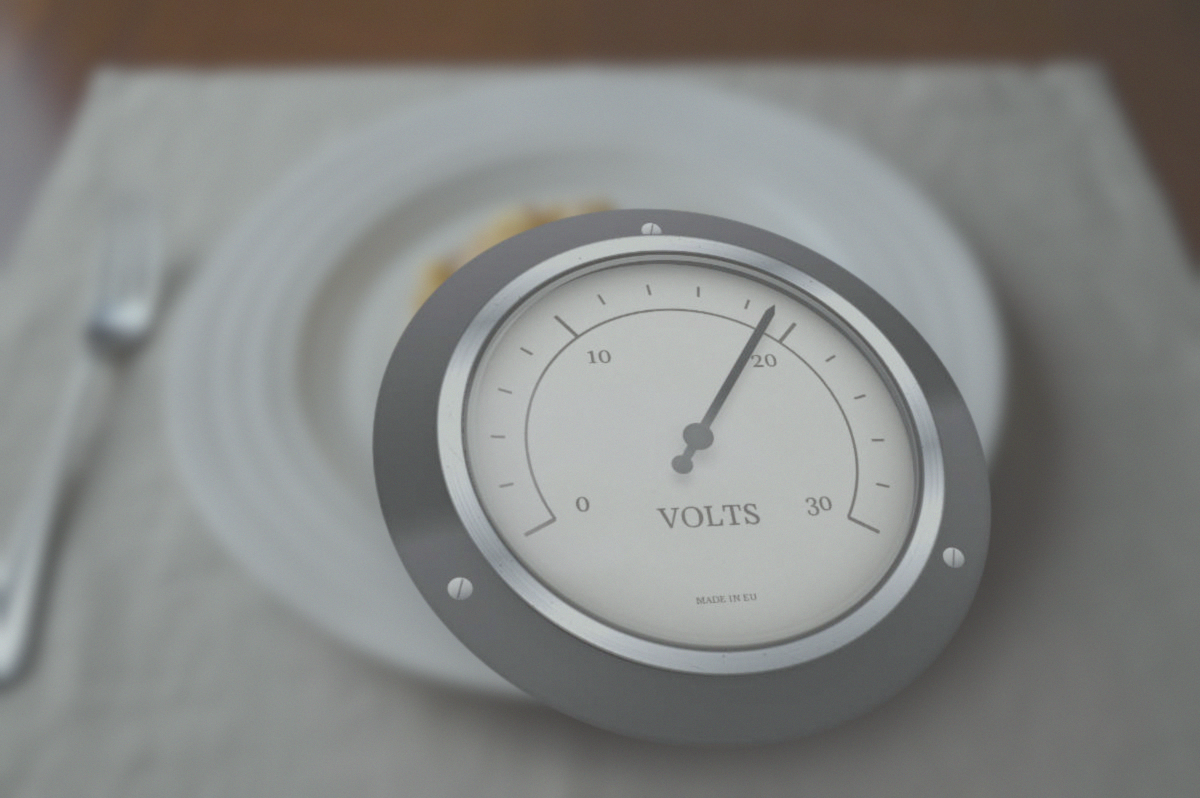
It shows value=19 unit=V
